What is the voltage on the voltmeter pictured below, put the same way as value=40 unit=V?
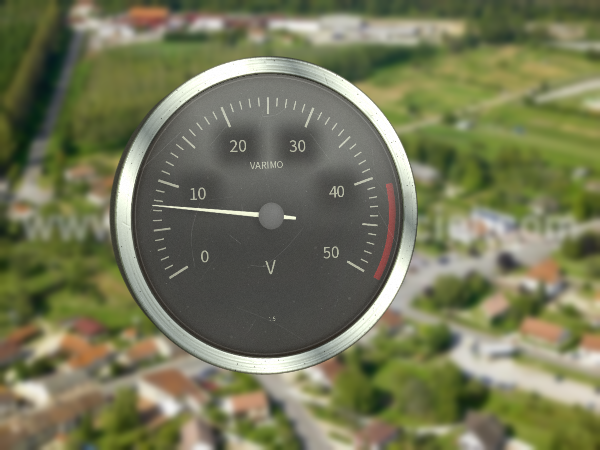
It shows value=7.5 unit=V
